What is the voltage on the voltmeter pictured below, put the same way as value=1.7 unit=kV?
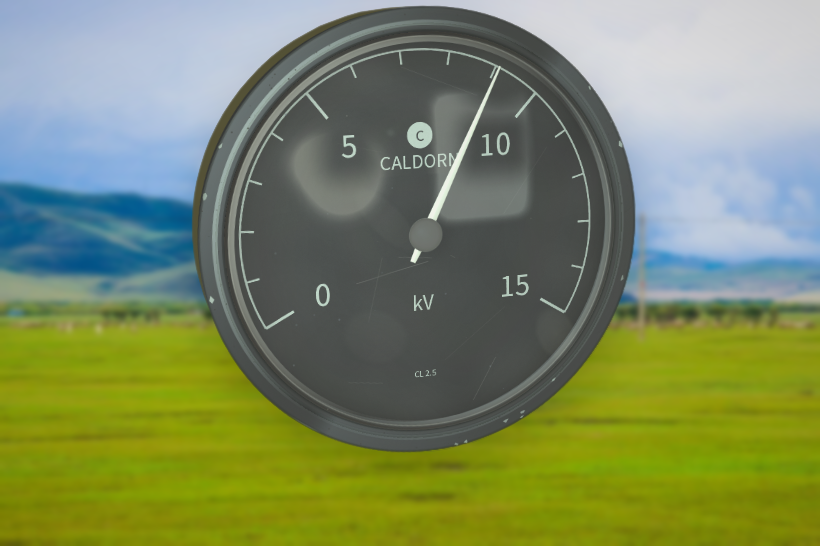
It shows value=9 unit=kV
